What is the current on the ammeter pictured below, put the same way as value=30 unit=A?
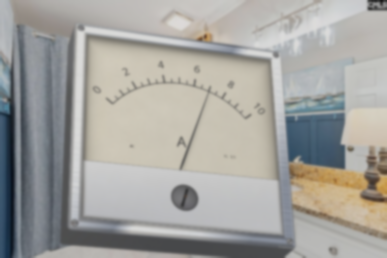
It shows value=7 unit=A
